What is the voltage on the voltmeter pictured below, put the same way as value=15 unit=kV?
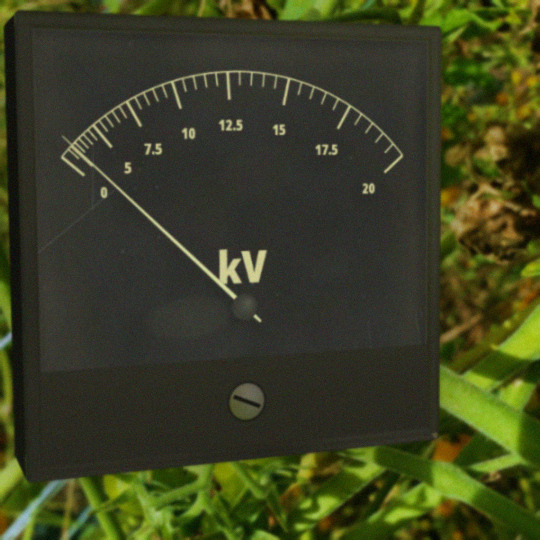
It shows value=2.5 unit=kV
